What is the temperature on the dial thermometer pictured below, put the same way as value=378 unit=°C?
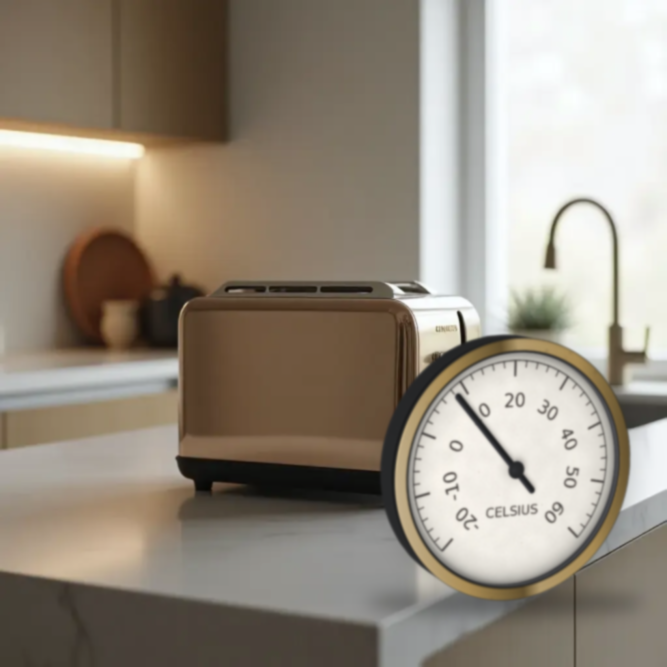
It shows value=8 unit=°C
